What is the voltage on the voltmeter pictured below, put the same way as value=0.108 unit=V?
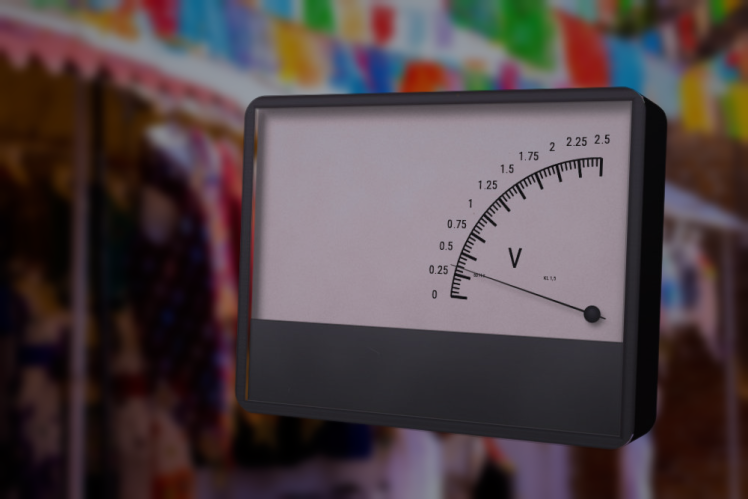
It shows value=0.35 unit=V
